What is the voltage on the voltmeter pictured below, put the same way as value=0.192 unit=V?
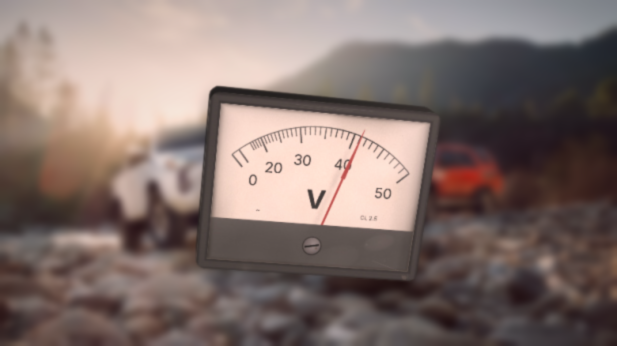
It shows value=41 unit=V
